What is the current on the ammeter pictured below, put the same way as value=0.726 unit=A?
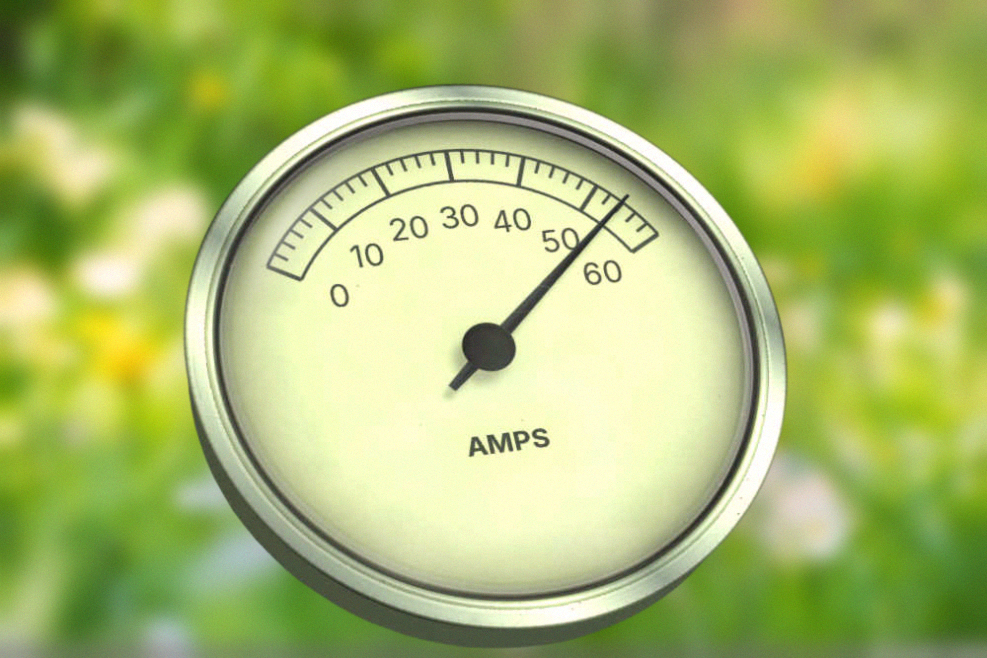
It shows value=54 unit=A
